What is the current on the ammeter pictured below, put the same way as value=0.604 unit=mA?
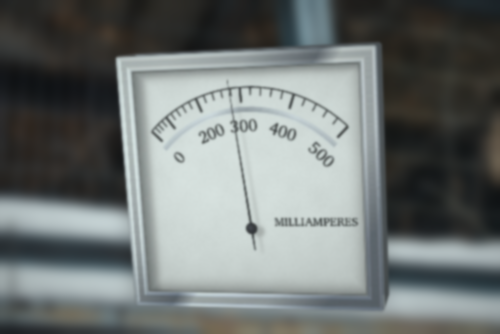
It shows value=280 unit=mA
